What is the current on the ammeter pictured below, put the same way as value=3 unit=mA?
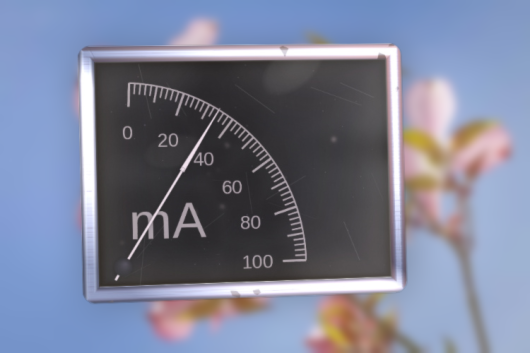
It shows value=34 unit=mA
